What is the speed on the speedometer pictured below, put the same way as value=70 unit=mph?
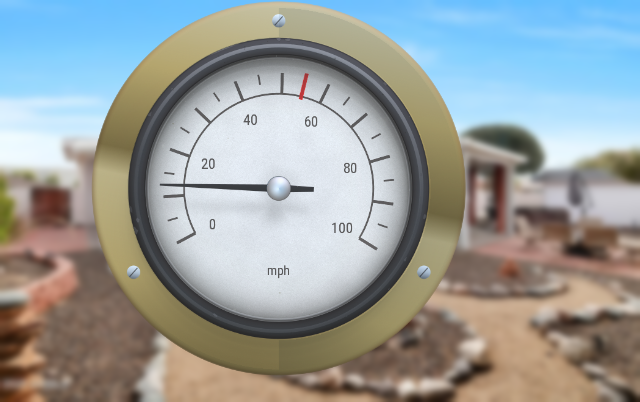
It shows value=12.5 unit=mph
